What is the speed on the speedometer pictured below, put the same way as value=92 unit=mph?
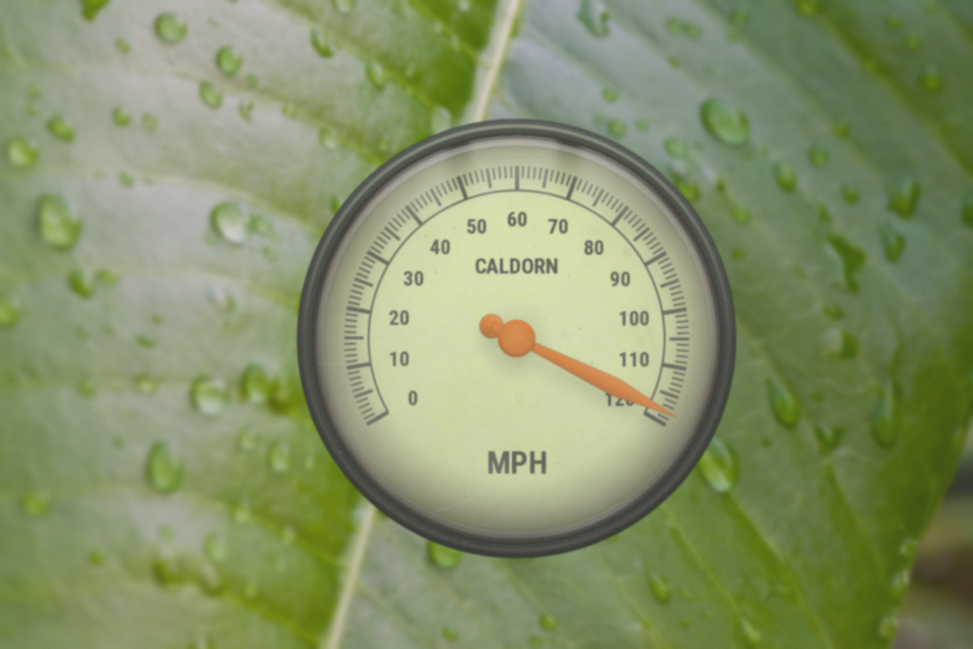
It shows value=118 unit=mph
